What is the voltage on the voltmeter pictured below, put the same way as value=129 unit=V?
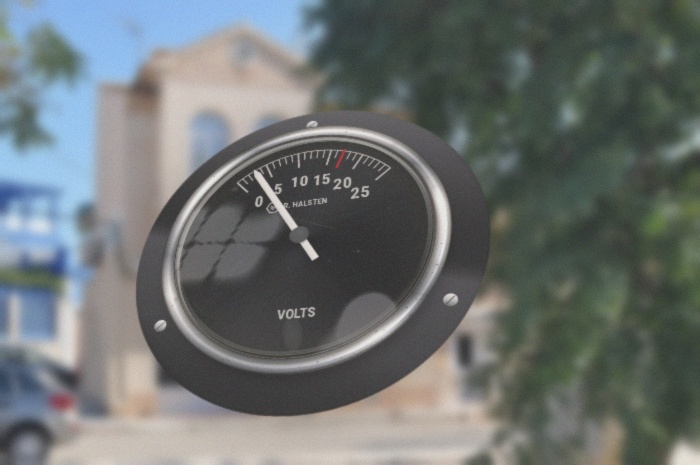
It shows value=3 unit=V
